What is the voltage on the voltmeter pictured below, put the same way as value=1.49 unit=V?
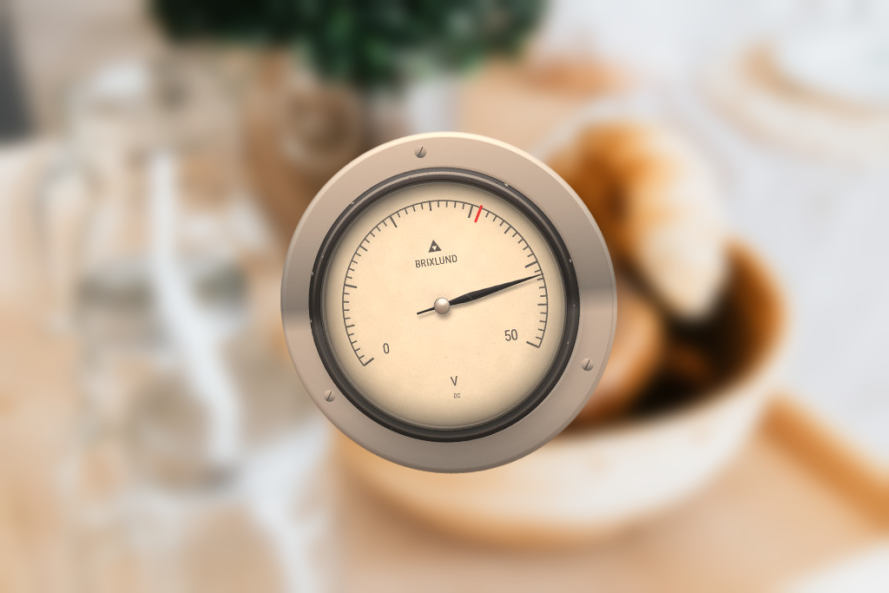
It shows value=41.5 unit=V
